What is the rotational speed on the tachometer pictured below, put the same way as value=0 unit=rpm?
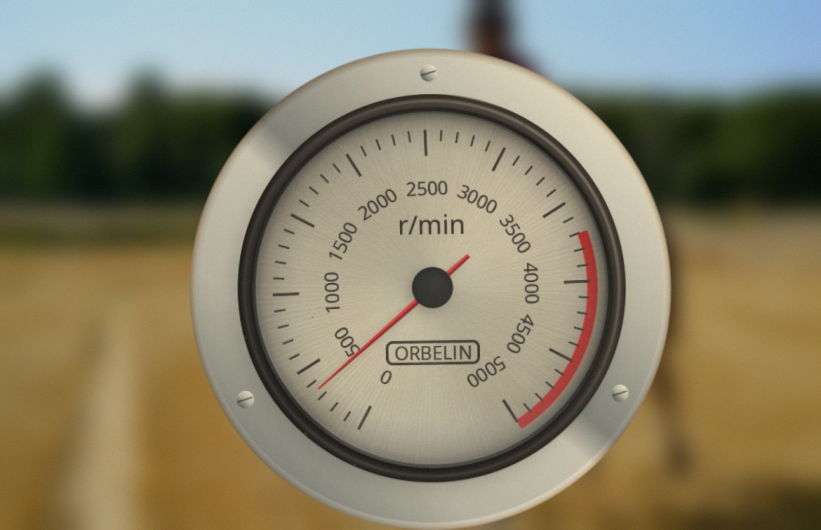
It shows value=350 unit=rpm
